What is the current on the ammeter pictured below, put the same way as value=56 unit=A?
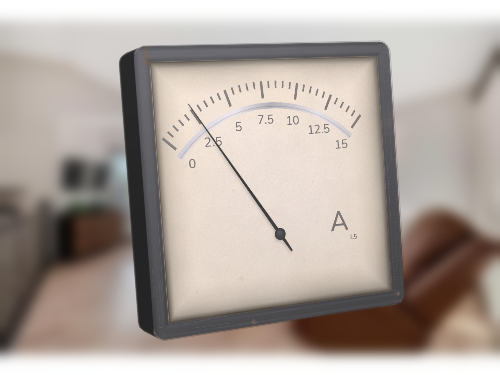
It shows value=2.5 unit=A
